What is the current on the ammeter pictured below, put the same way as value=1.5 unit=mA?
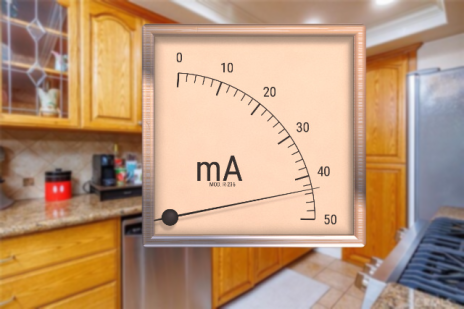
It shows value=43 unit=mA
